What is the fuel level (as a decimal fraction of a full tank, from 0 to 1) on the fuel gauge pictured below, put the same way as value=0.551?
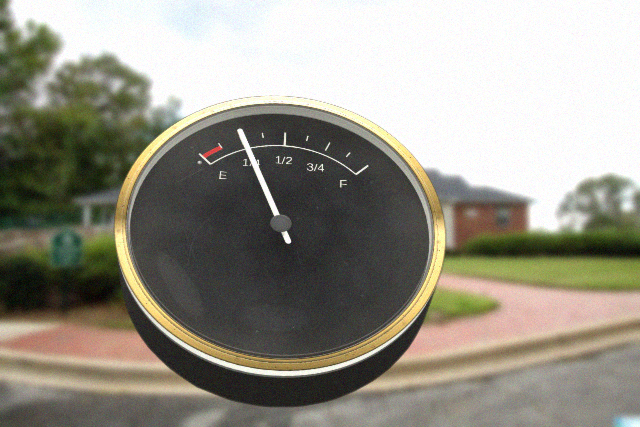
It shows value=0.25
